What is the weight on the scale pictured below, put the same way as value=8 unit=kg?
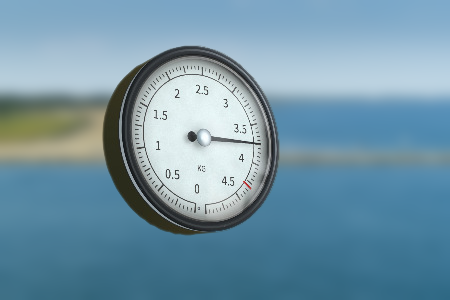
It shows value=3.75 unit=kg
